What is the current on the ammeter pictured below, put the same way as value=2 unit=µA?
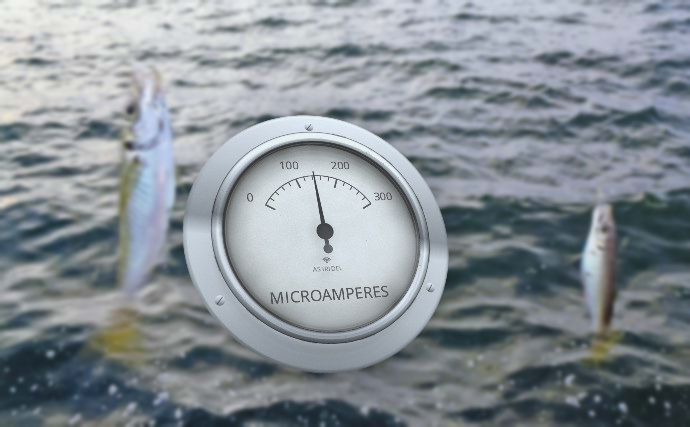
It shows value=140 unit=µA
